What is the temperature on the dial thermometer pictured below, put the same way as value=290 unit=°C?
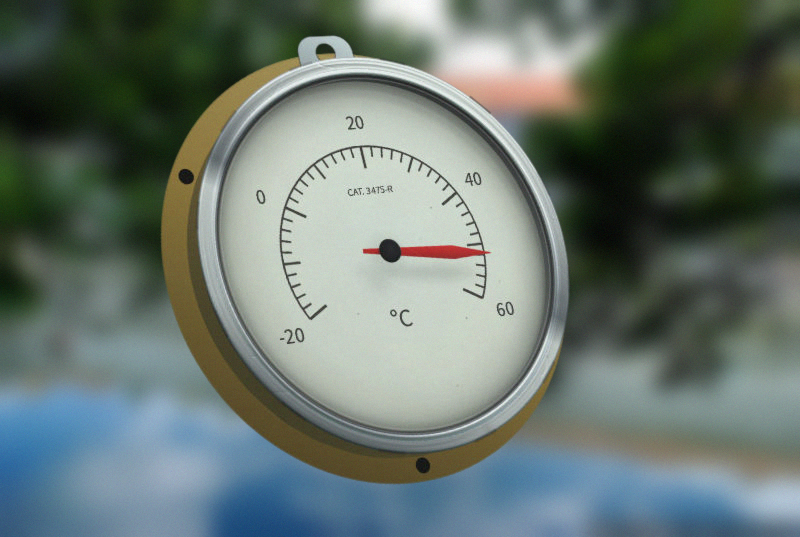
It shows value=52 unit=°C
